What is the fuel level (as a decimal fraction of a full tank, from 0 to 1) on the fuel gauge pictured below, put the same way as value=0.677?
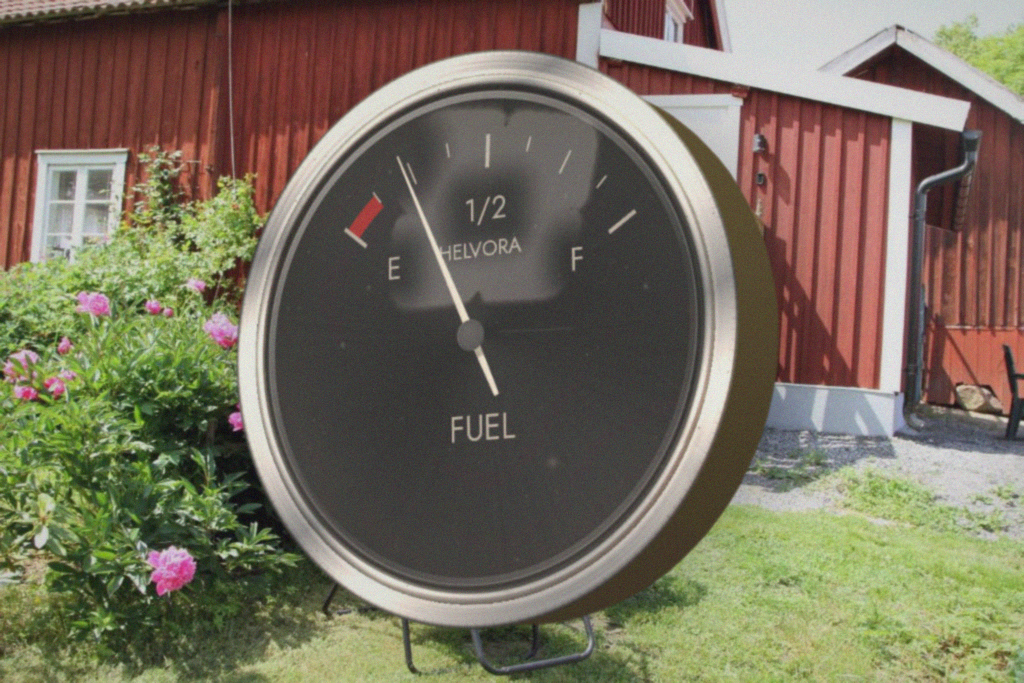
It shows value=0.25
